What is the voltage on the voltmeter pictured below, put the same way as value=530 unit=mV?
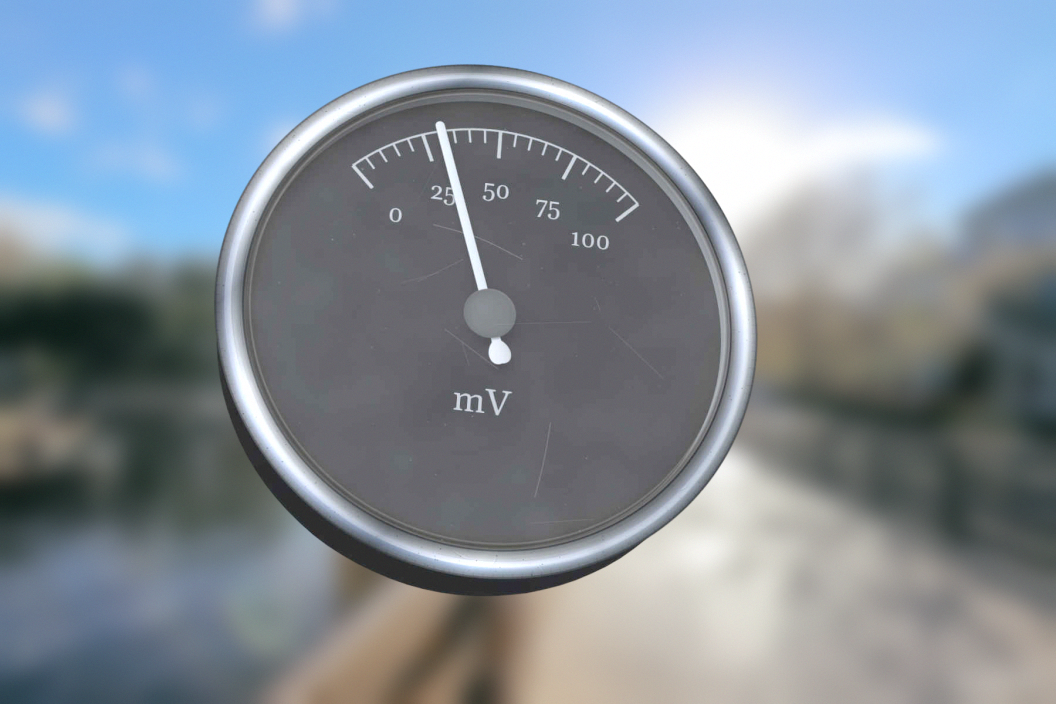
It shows value=30 unit=mV
